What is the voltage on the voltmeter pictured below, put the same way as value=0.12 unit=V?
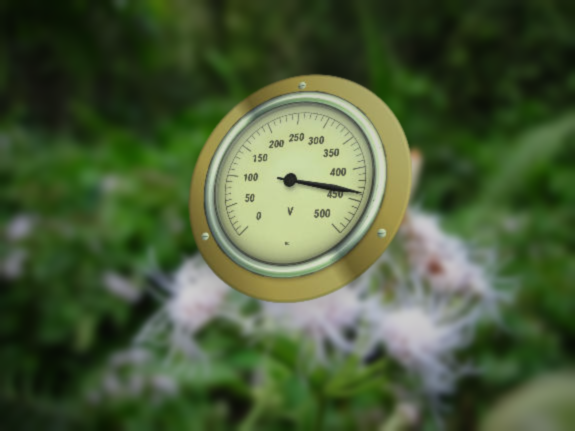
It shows value=440 unit=V
